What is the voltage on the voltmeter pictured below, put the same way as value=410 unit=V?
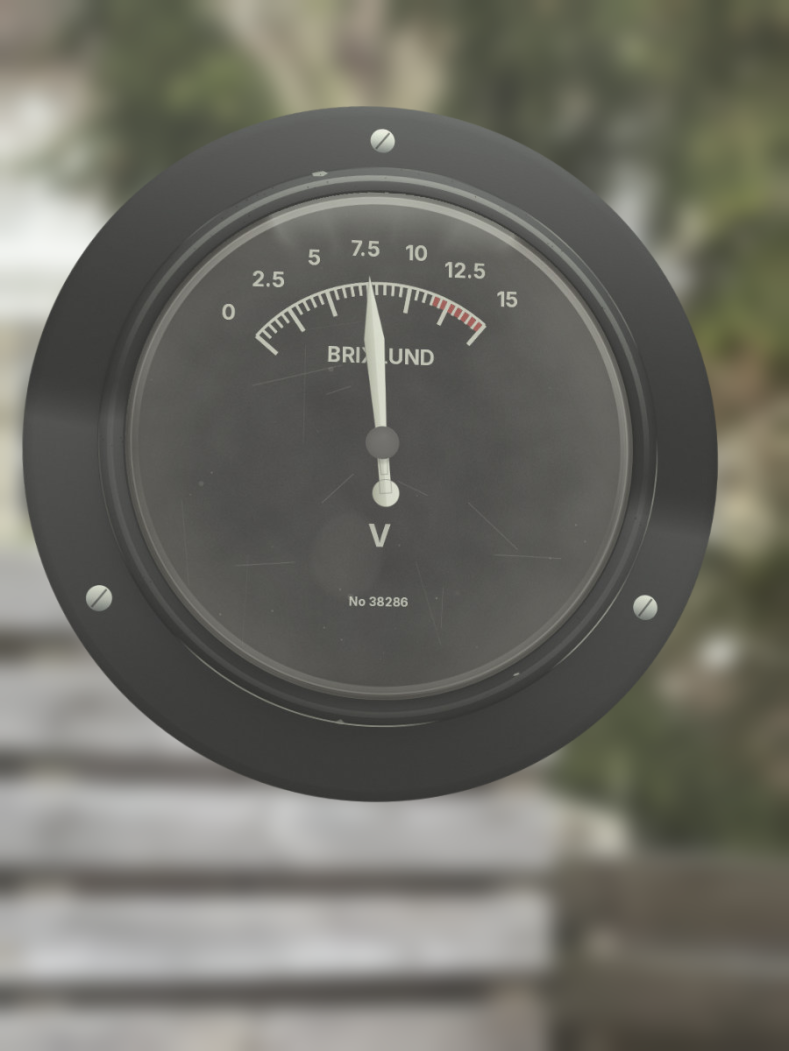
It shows value=7.5 unit=V
